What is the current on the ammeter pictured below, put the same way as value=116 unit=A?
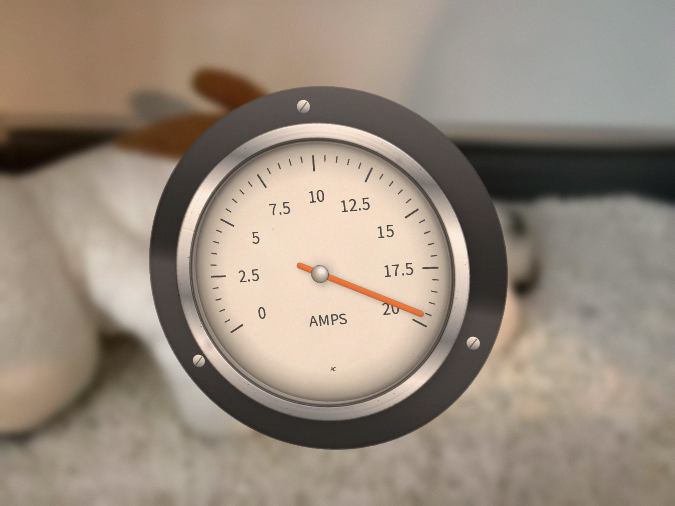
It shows value=19.5 unit=A
